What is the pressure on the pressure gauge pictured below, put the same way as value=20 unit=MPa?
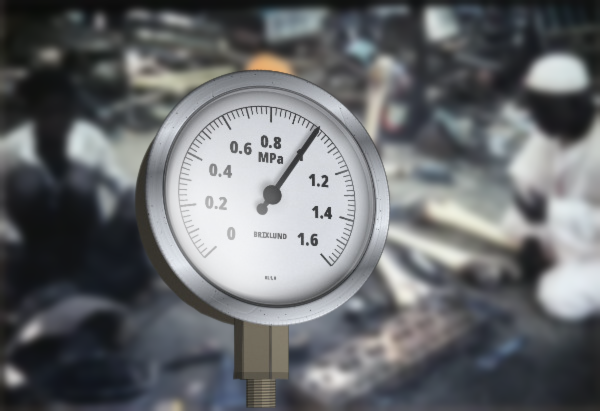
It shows value=1 unit=MPa
